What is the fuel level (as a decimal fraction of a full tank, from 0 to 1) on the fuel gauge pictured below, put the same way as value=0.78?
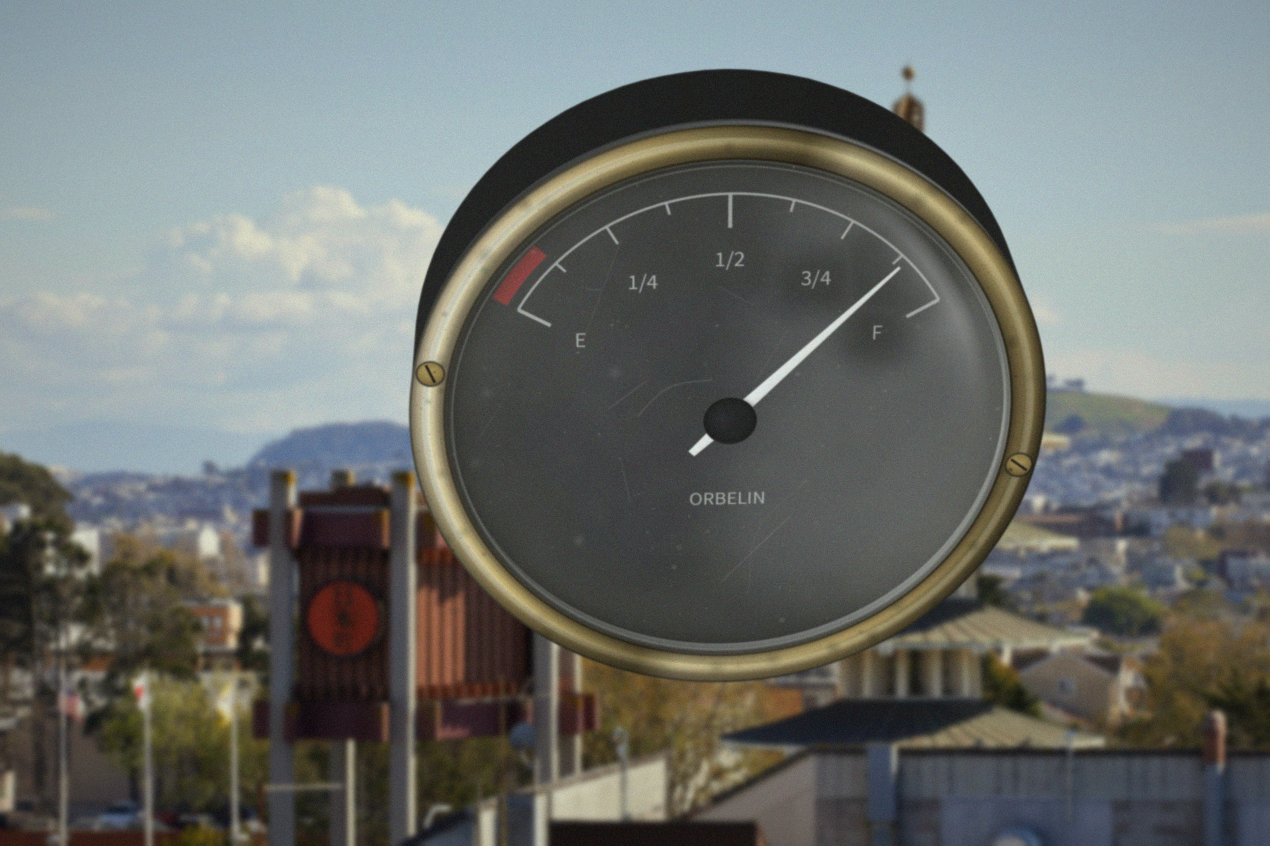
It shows value=0.875
